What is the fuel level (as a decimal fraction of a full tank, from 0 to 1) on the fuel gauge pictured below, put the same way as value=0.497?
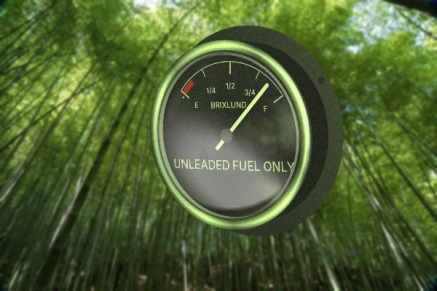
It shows value=0.875
